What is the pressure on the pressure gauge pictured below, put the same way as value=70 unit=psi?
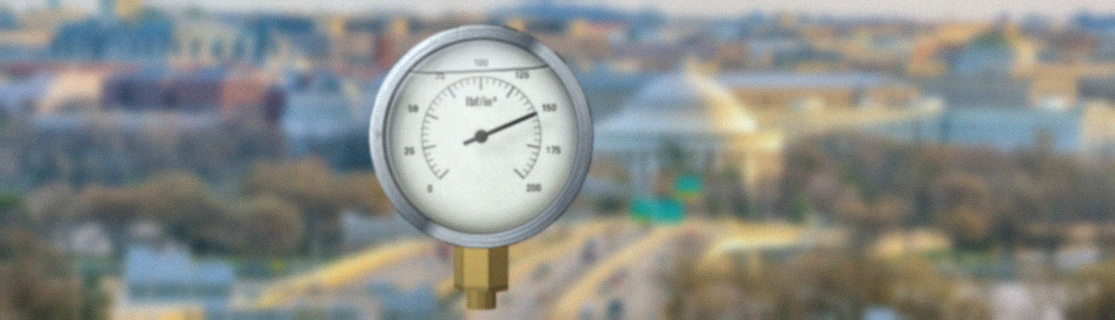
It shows value=150 unit=psi
